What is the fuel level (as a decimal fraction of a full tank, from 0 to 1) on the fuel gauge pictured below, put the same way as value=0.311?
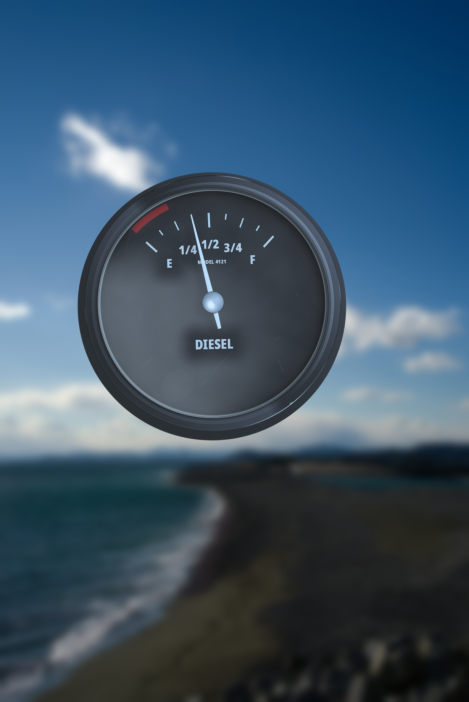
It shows value=0.375
